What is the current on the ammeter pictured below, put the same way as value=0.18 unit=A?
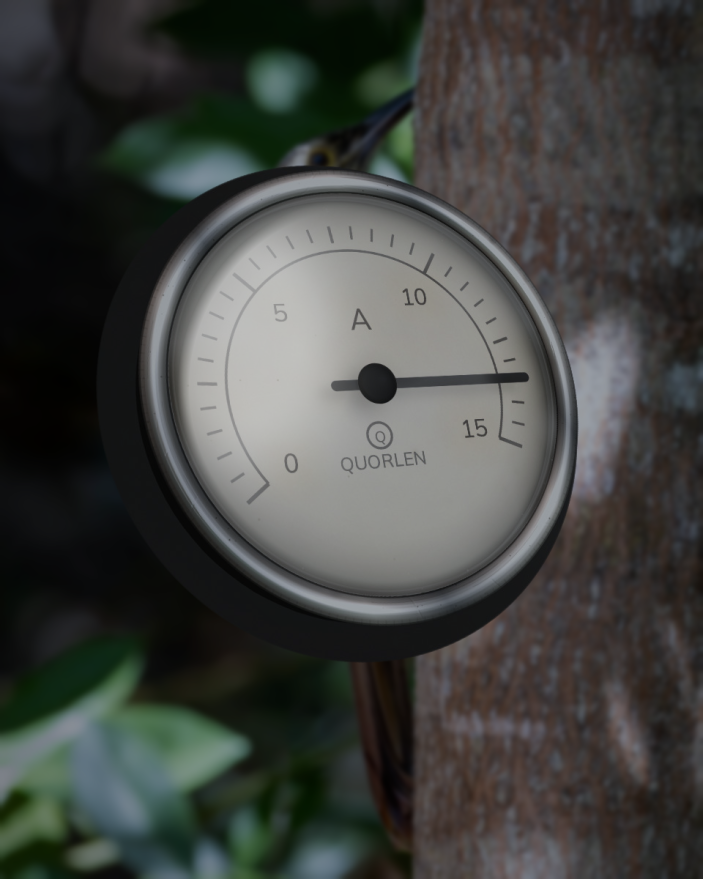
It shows value=13.5 unit=A
